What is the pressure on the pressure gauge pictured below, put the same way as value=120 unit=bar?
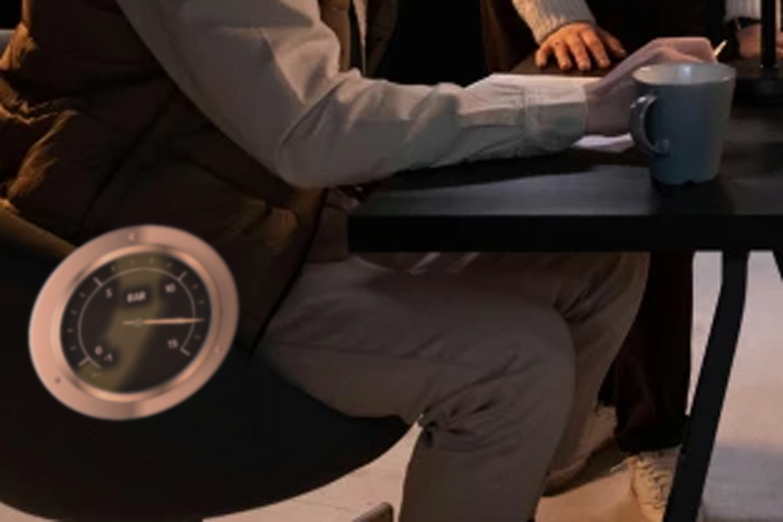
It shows value=13 unit=bar
